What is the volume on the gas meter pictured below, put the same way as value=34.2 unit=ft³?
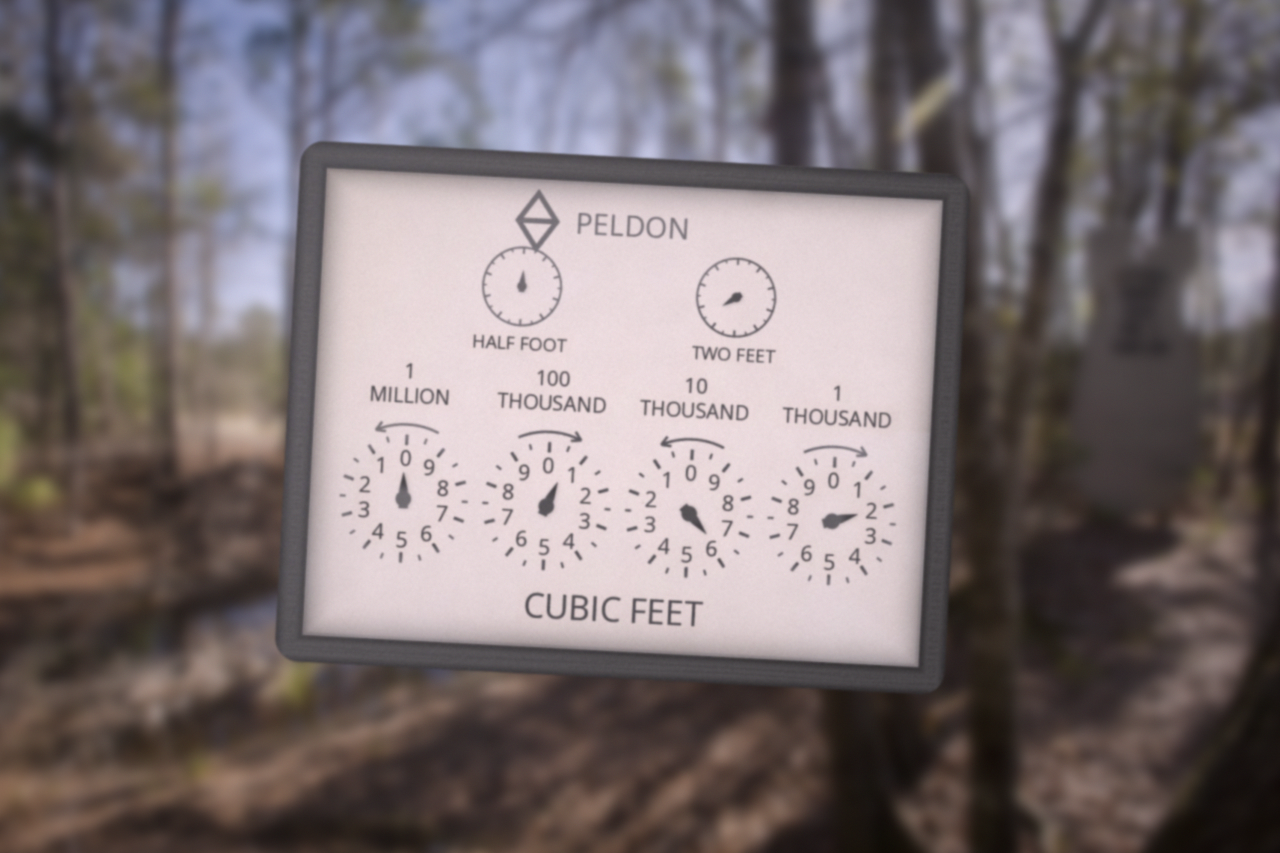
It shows value=6200 unit=ft³
